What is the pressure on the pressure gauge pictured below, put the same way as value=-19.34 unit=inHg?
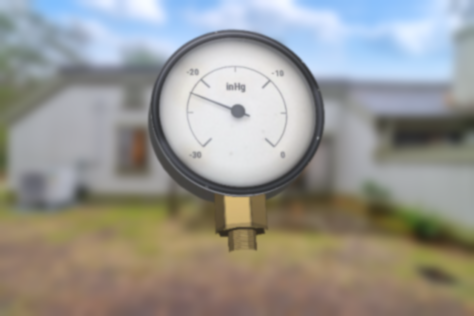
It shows value=-22.5 unit=inHg
